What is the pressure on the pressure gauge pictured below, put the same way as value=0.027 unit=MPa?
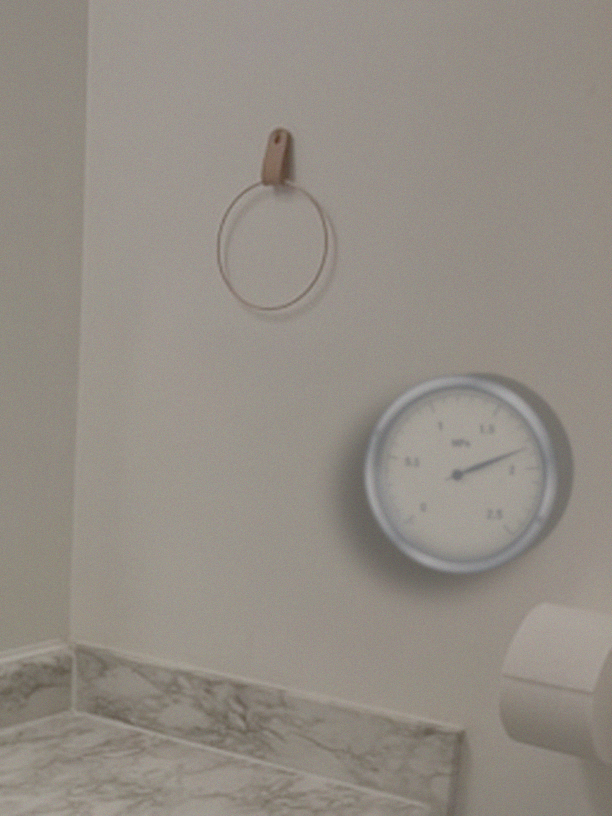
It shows value=1.85 unit=MPa
